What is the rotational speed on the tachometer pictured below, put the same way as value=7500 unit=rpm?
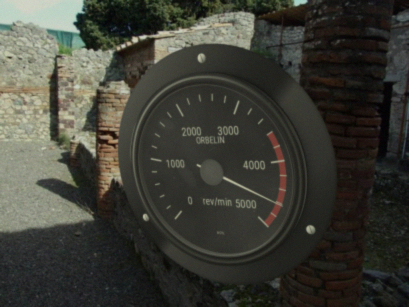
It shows value=4600 unit=rpm
